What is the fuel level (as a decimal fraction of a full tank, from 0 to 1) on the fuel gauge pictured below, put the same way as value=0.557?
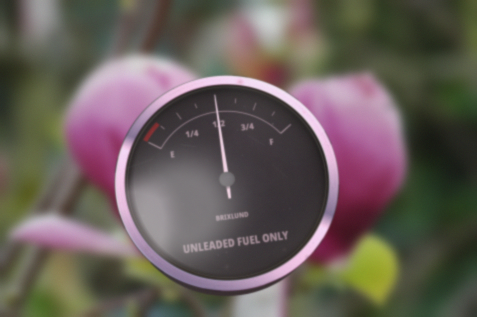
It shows value=0.5
